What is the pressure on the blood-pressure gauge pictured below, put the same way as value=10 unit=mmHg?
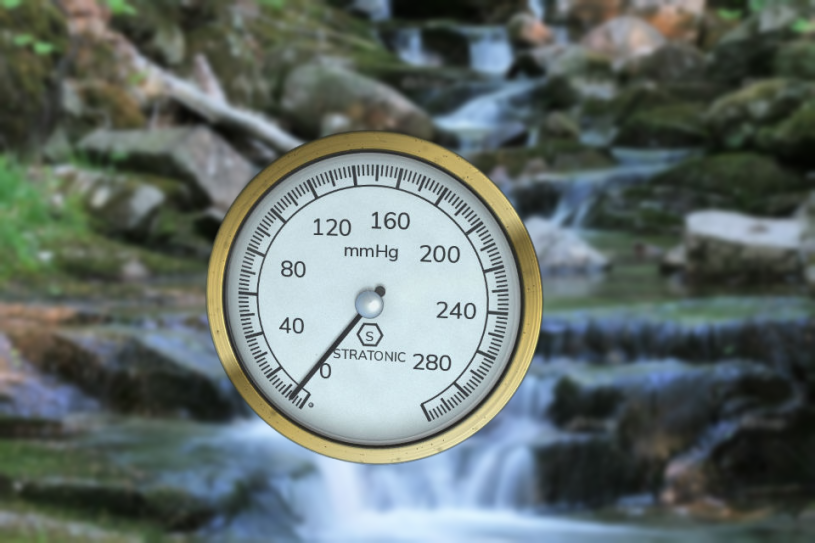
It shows value=6 unit=mmHg
